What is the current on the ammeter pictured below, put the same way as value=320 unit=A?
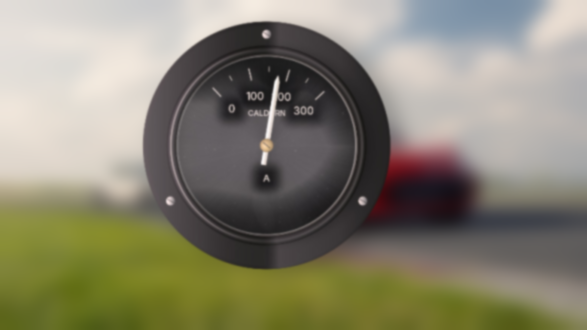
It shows value=175 unit=A
